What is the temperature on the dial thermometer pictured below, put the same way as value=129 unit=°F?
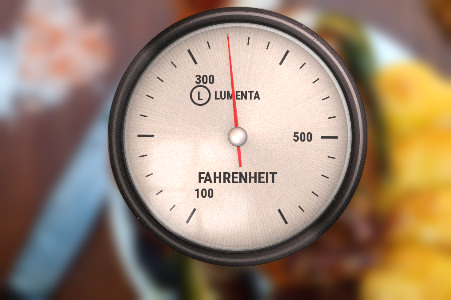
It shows value=340 unit=°F
